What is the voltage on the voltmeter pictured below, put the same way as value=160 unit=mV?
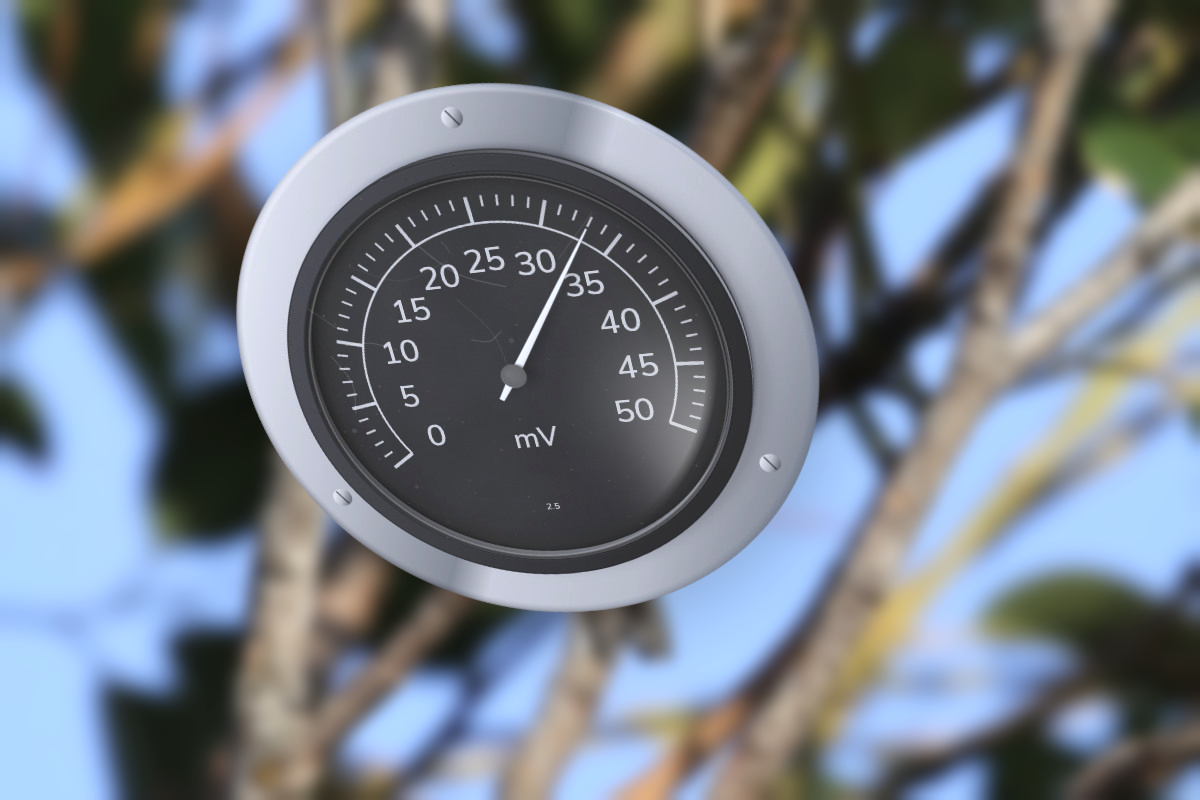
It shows value=33 unit=mV
